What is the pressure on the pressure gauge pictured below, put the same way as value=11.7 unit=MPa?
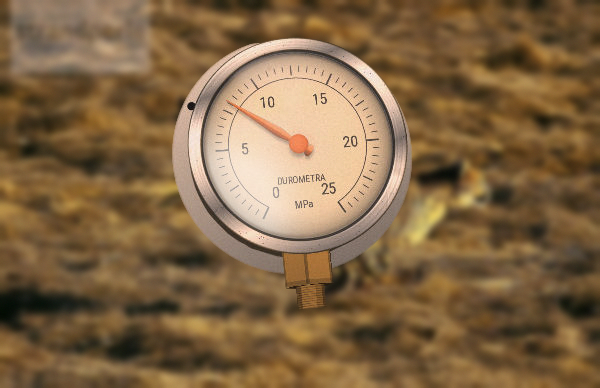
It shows value=8 unit=MPa
